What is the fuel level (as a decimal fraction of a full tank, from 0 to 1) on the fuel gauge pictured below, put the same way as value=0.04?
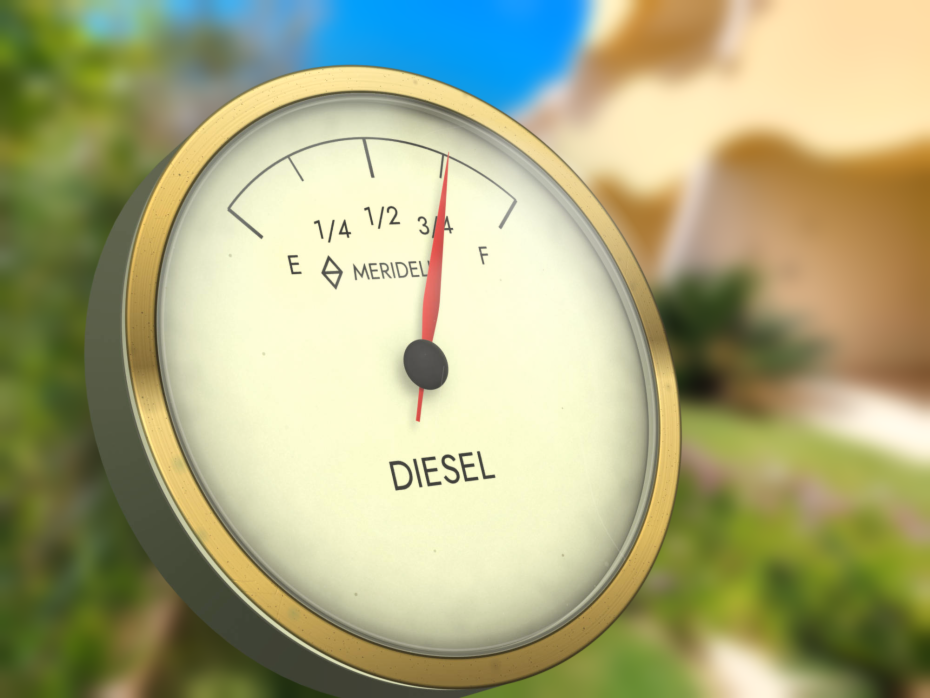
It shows value=0.75
